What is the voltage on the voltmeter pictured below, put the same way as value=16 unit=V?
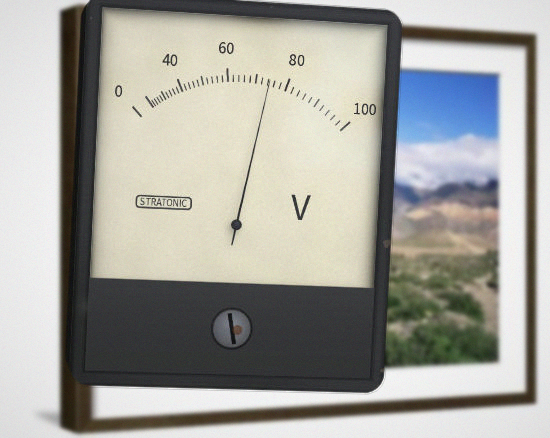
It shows value=74 unit=V
